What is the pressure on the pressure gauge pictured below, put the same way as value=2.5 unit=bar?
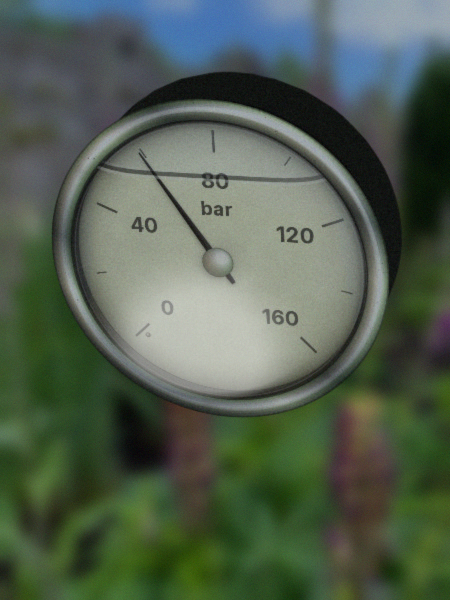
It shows value=60 unit=bar
